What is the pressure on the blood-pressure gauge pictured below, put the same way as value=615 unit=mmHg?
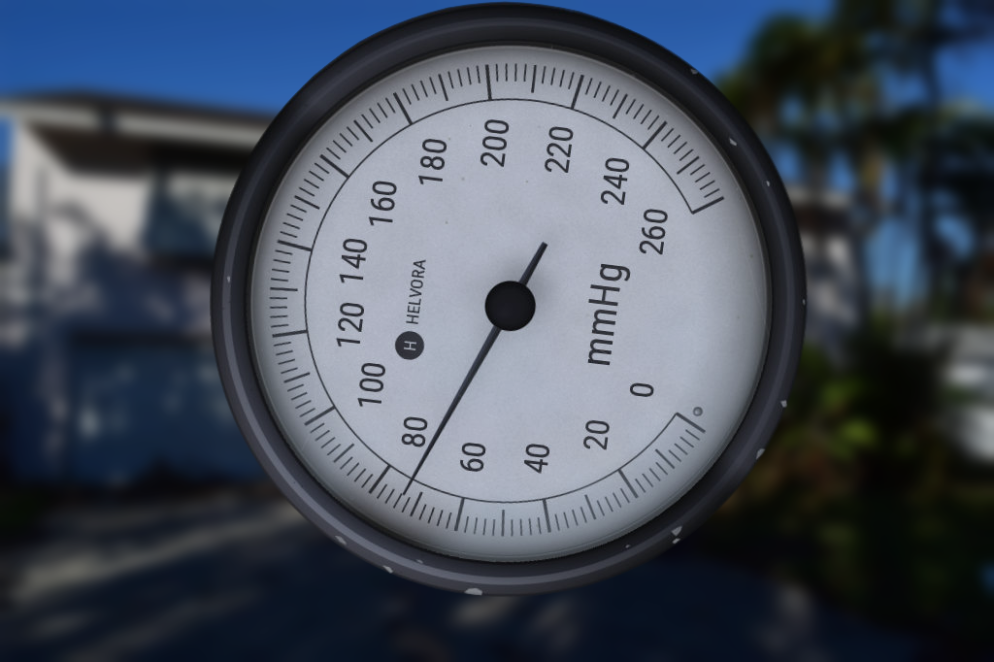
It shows value=74 unit=mmHg
